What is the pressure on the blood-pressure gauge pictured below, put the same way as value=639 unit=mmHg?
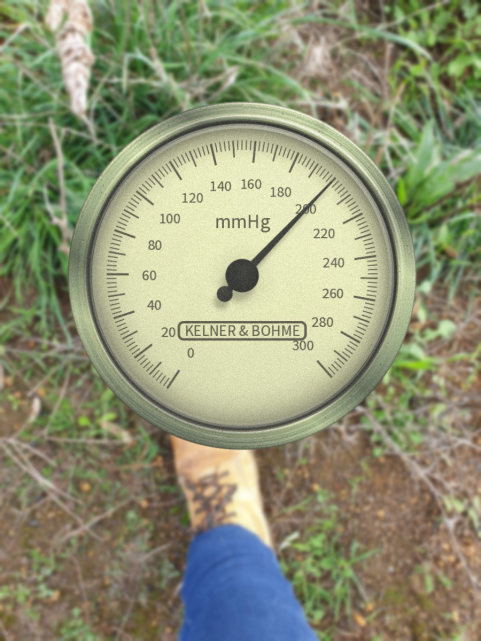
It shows value=200 unit=mmHg
